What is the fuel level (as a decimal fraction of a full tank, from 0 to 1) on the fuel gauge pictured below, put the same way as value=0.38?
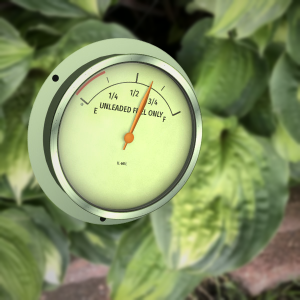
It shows value=0.625
